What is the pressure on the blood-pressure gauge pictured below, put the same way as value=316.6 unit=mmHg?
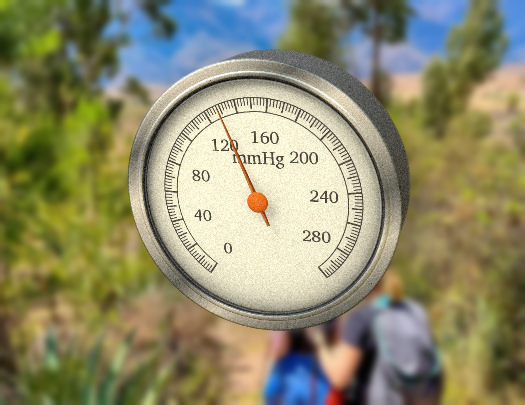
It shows value=130 unit=mmHg
